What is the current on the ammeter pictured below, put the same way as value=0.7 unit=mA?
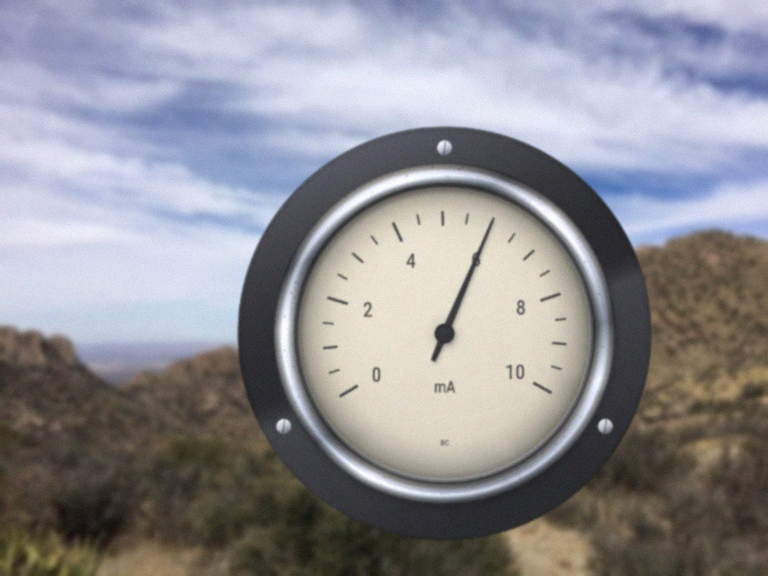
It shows value=6 unit=mA
